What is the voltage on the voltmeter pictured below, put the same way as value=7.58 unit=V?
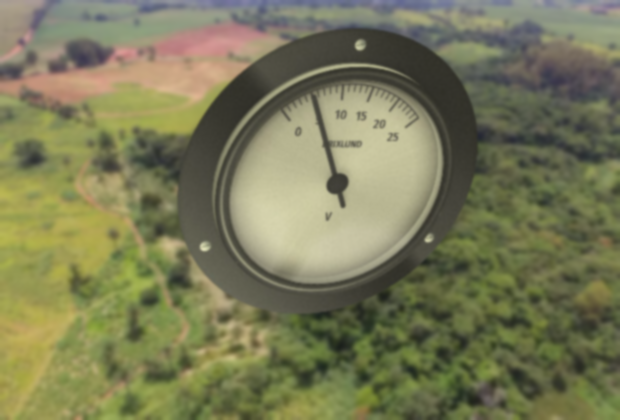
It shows value=5 unit=V
